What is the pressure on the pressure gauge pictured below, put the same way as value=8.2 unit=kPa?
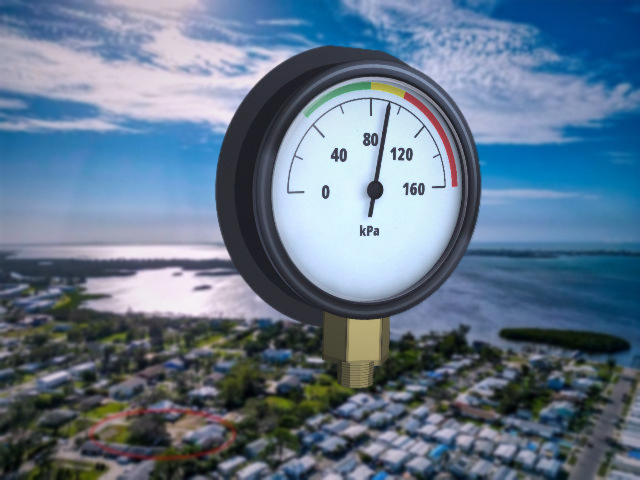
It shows value=90 unit=kPa
